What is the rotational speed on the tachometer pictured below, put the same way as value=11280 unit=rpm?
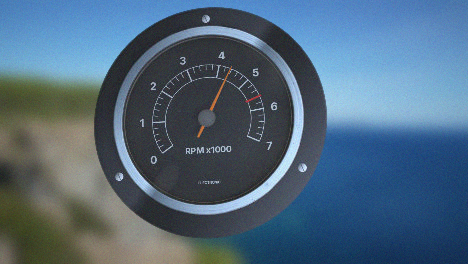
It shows value=4400 unit=rpm
